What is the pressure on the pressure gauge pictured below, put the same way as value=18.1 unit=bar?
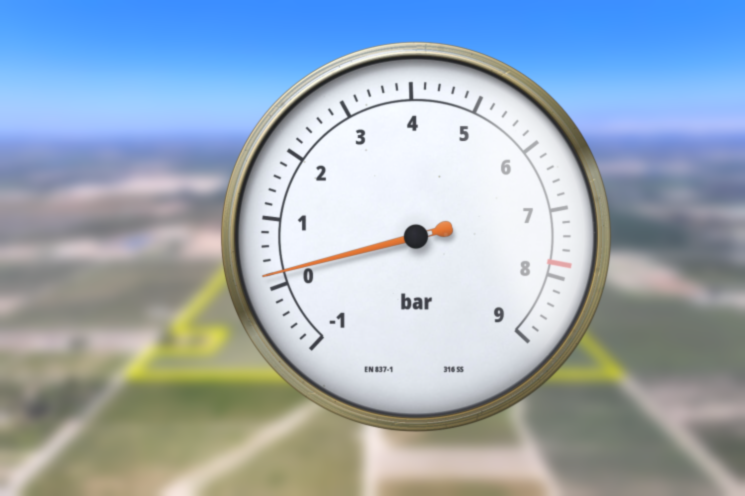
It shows value=0.2 unit=bar
